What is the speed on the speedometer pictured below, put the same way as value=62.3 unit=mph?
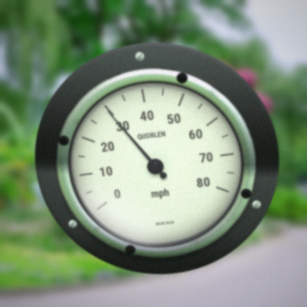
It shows value=30 unit=mph
